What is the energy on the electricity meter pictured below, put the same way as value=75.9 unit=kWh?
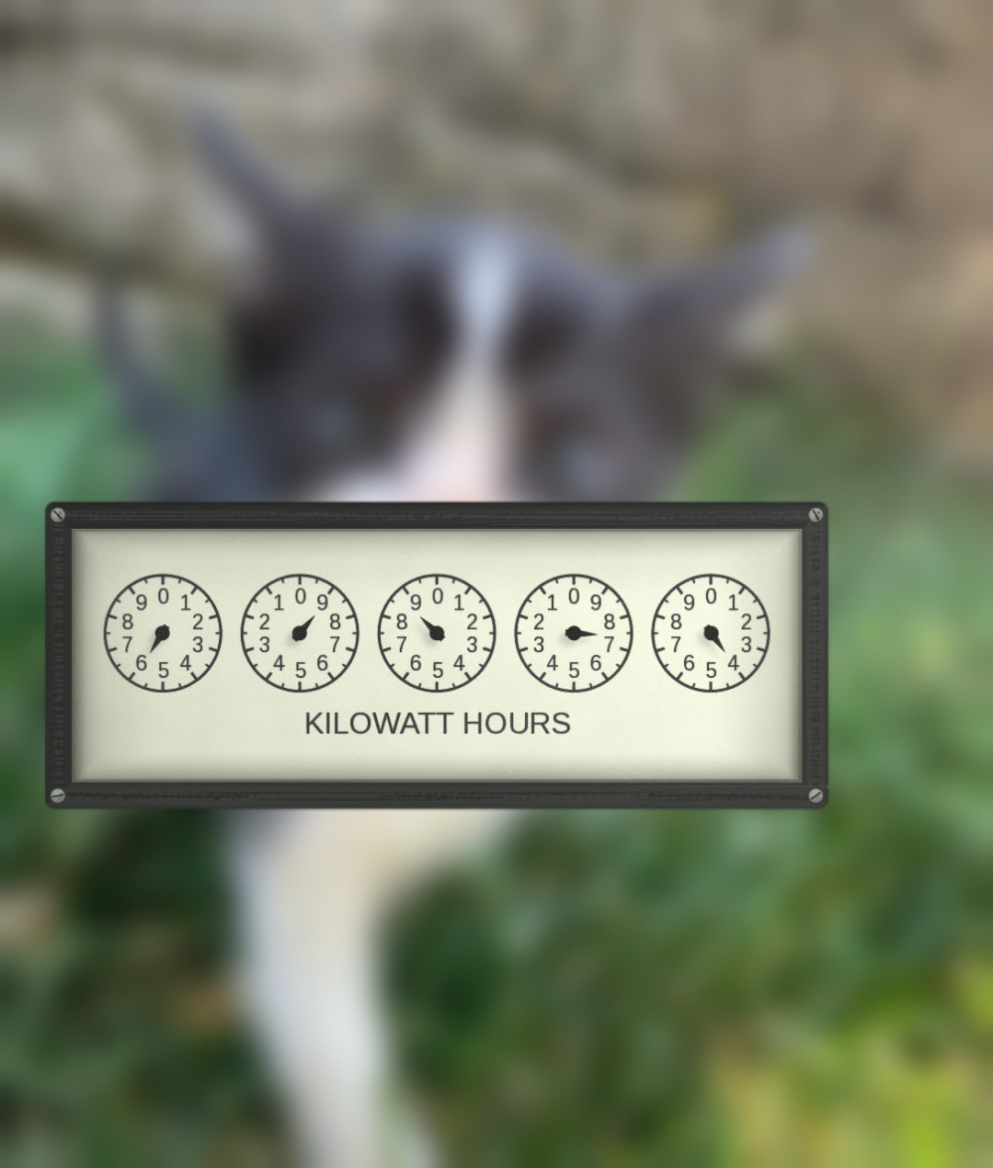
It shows value=58874 unit=kWh
